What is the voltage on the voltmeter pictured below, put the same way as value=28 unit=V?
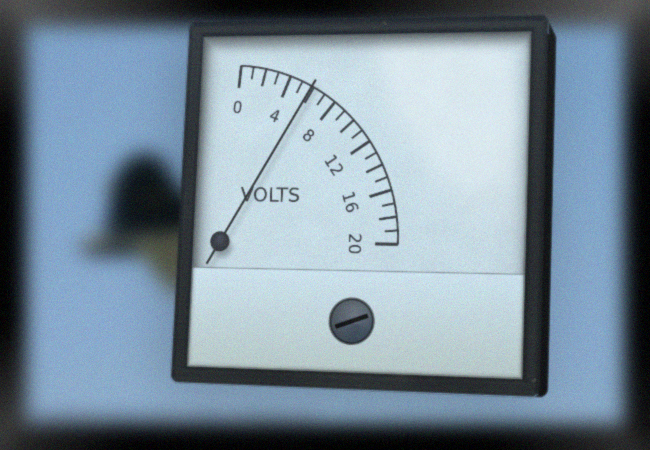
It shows value=6 unit=V
